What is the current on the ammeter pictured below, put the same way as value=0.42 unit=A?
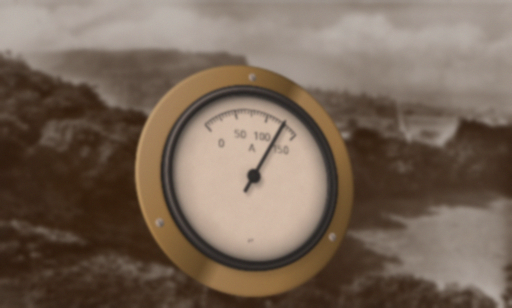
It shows value=125 unit=A
